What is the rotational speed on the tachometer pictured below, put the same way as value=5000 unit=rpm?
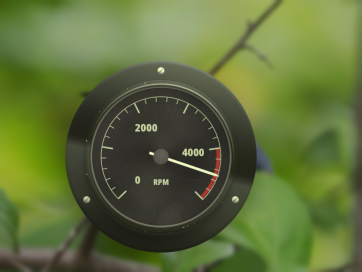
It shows value=4500 unit=rpm
